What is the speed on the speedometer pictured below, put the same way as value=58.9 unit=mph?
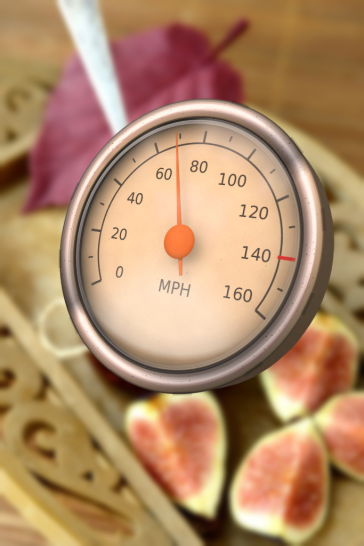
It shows value=70 unit=mph
